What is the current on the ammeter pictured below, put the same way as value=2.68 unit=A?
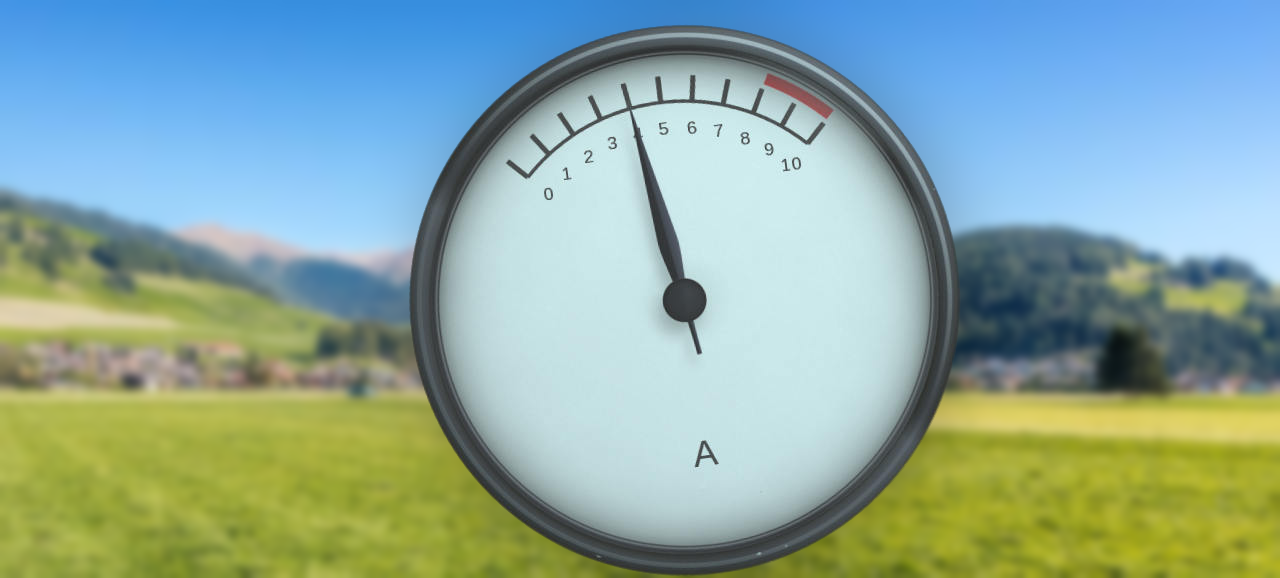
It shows value=4 unit=A
